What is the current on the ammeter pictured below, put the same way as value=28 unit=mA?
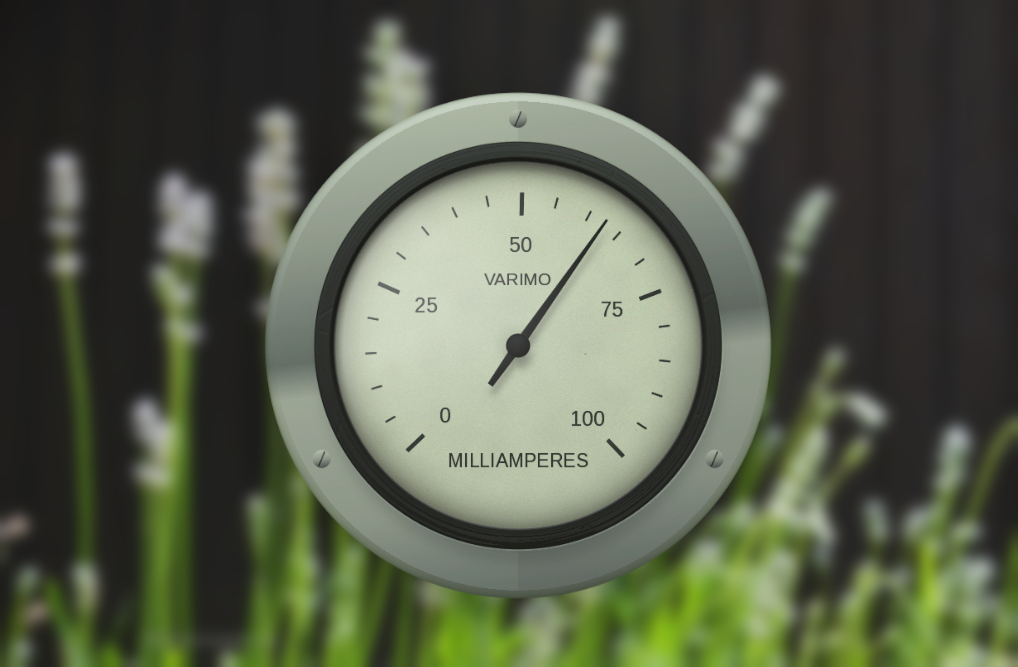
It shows value=62.5 unit=mA
